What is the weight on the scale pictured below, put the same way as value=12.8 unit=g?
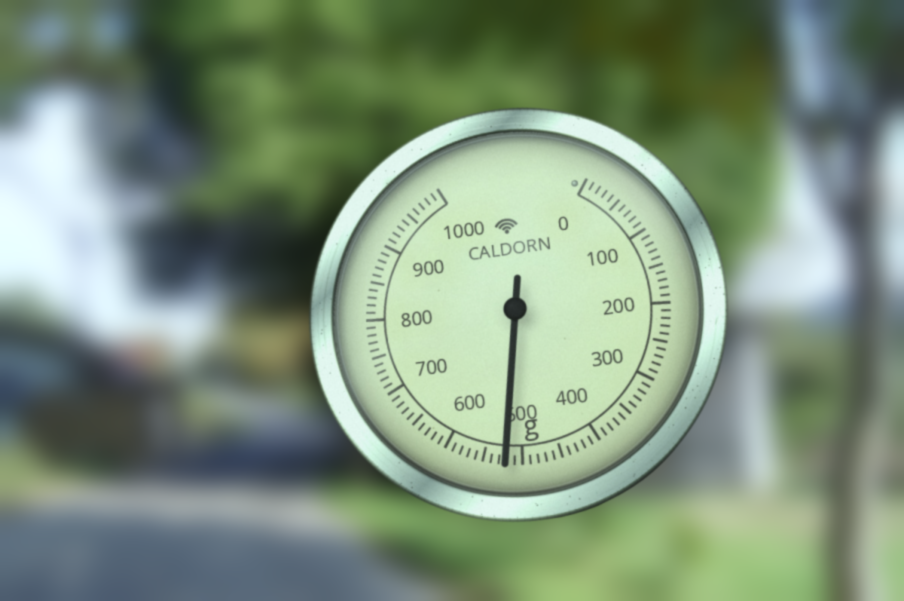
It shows value=520 unit=g
